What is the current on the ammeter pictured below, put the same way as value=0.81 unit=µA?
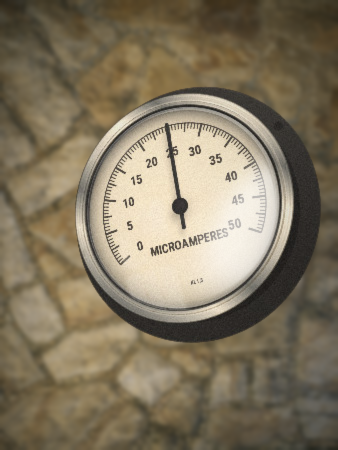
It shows value=25 unit=µA
